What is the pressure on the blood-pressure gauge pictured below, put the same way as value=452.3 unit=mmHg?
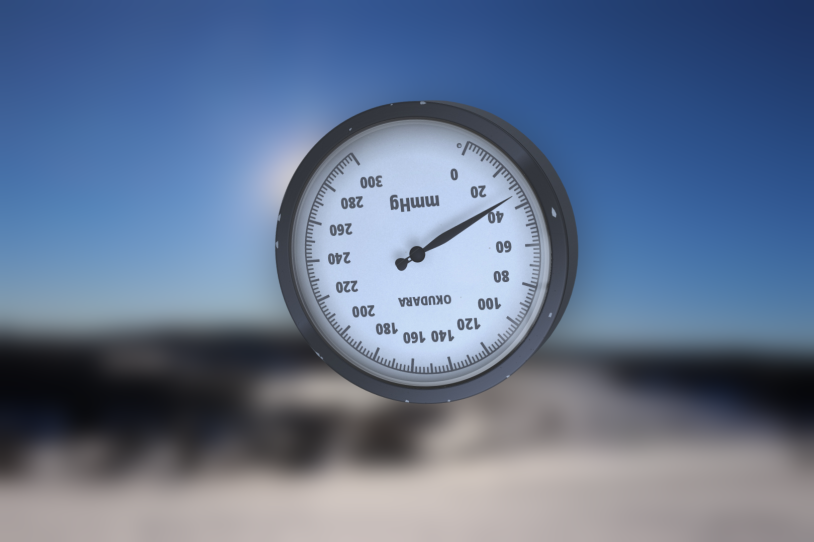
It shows value=34 unit=mmHg
